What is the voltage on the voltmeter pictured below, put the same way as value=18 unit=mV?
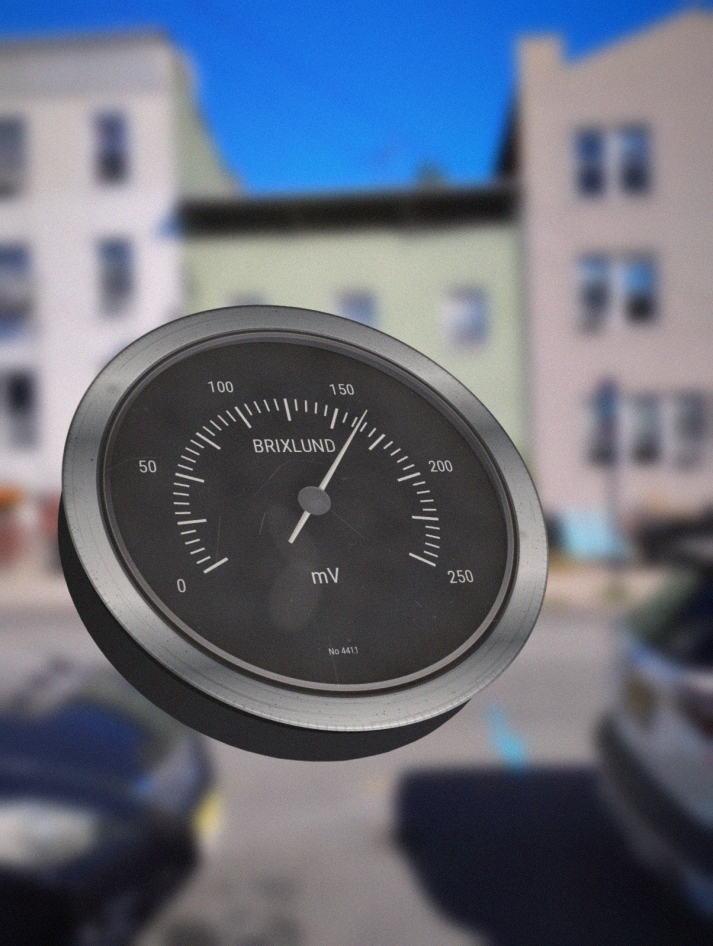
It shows value=162.5 unit=mV
